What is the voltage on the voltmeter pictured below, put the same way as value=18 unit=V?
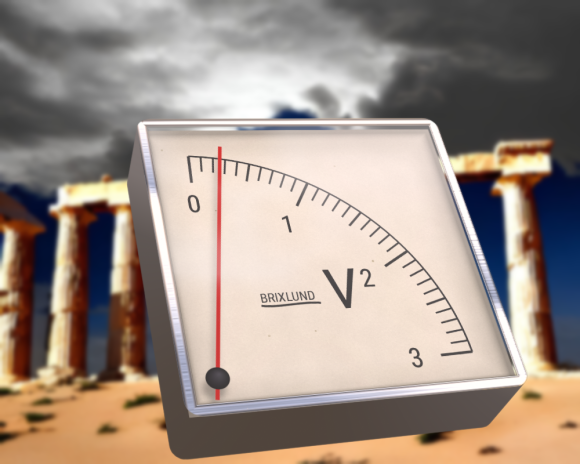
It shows value=0.25 unit=V
